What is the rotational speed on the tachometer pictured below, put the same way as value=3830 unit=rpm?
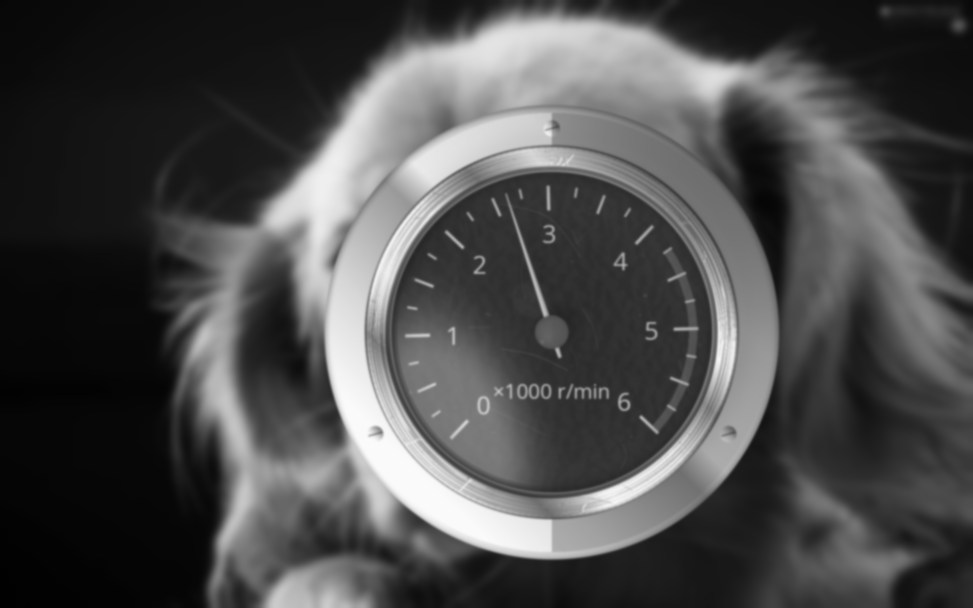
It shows value=2625 unit=rpm
